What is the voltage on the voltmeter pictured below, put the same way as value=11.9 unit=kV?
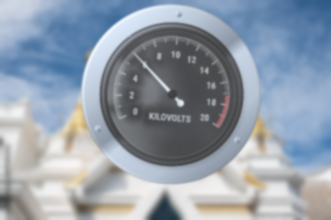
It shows value=6 unit=kV
